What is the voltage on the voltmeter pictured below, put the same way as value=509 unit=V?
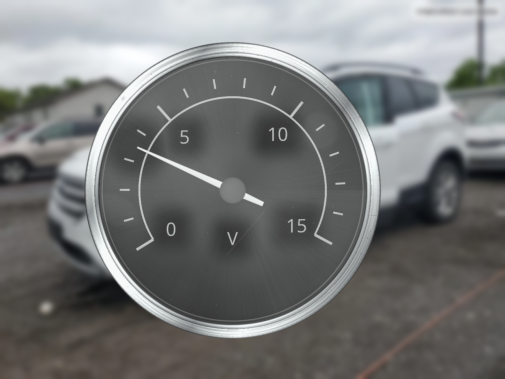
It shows value=3.5 unit=V
